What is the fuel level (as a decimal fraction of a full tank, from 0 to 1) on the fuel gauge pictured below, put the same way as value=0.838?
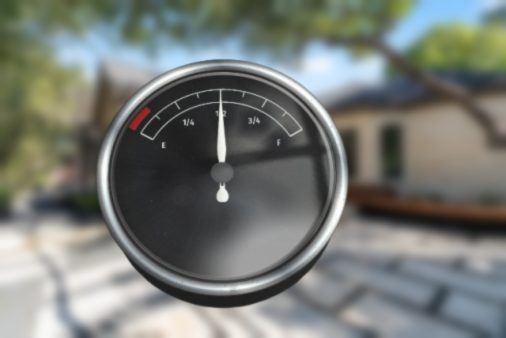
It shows value=0.5
